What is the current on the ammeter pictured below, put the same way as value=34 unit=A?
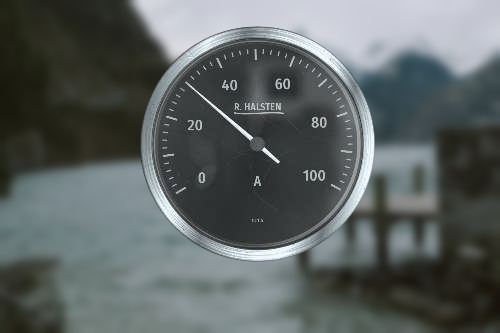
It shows value=30 unit=A
